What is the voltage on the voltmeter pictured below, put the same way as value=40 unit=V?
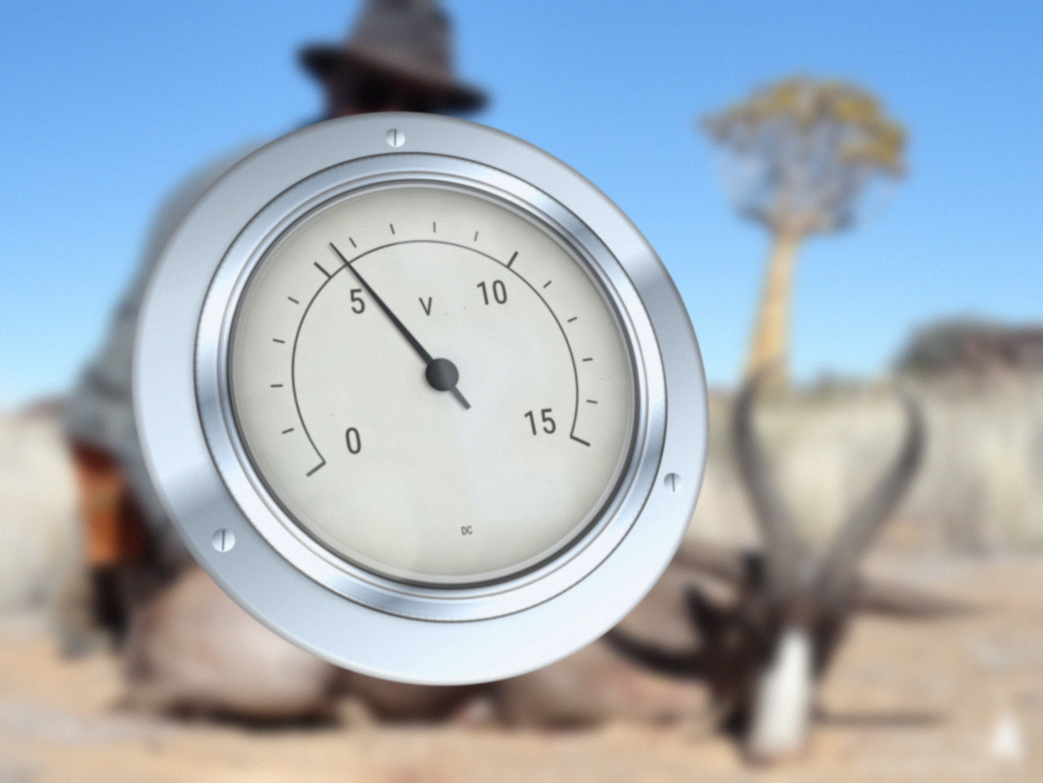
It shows value=5.5 unit=V
